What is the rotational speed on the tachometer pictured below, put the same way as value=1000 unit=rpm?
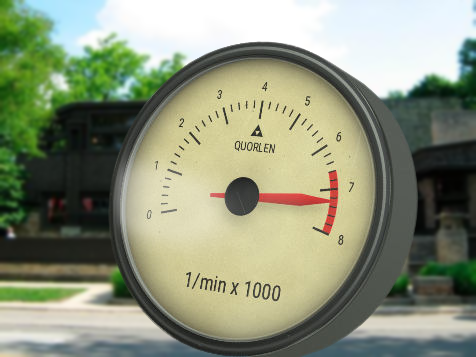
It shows value=7300 unit=rpm
